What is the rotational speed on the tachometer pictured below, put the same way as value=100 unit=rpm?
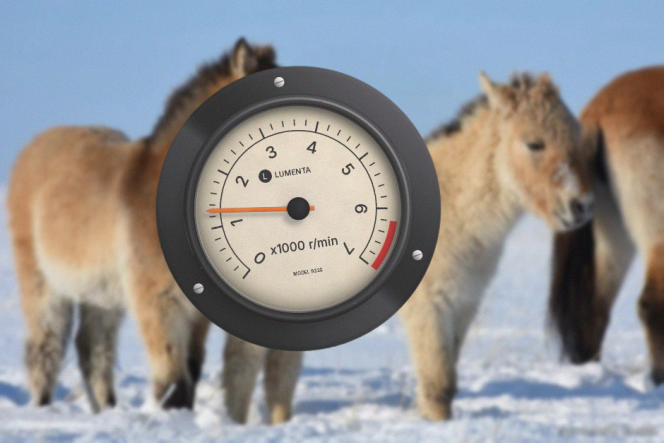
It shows value=1300 unit=rpm
